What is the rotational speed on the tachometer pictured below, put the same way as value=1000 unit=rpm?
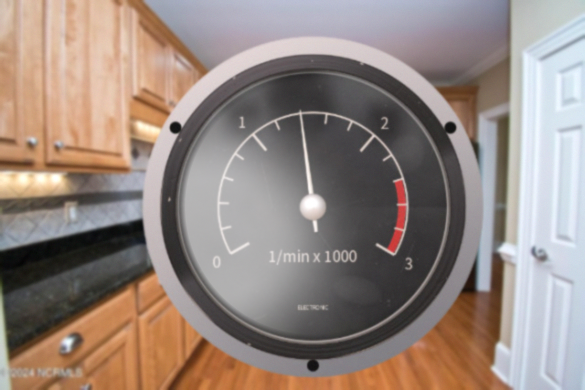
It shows value=1400 unit=rpm
